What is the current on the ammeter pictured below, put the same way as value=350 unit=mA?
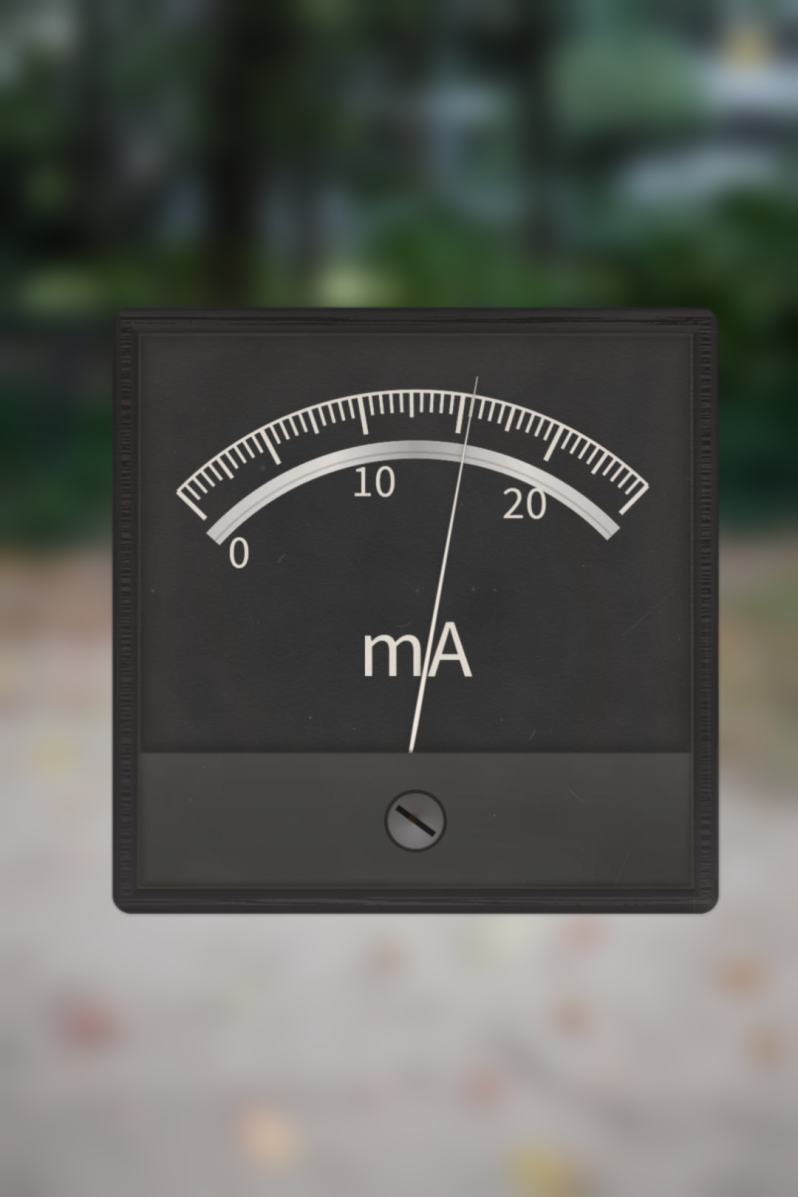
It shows value=15.5 unit=mA
